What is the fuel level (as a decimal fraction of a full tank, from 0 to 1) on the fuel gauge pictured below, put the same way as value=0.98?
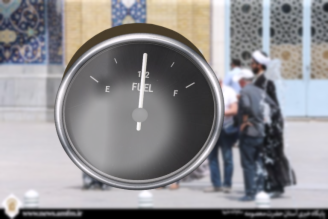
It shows value=0.5
